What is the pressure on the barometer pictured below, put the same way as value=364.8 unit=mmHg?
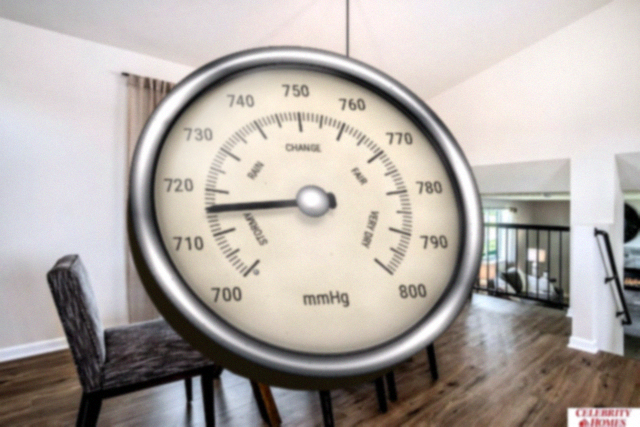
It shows value=715 unit=mmHg
